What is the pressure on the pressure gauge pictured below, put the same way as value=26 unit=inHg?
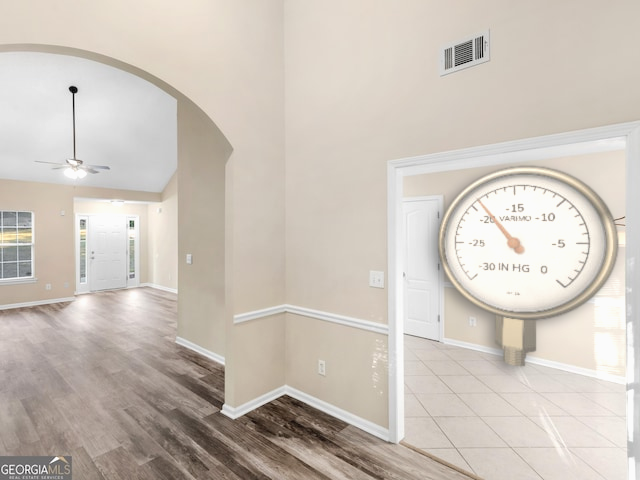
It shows value=-19 unit=inHg
